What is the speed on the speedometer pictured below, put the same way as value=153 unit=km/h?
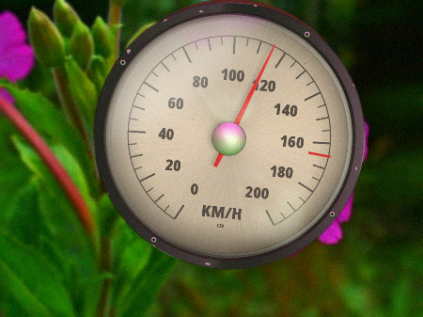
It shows value=115 unit=km/h
